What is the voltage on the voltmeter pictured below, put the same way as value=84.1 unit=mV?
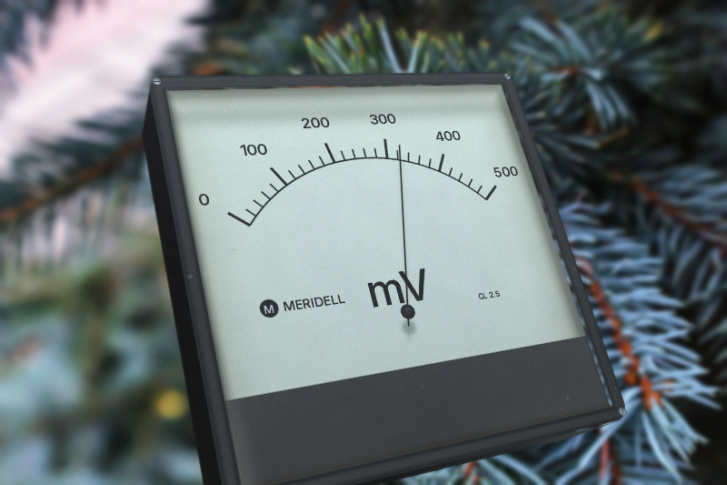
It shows value=320 unit=mV
